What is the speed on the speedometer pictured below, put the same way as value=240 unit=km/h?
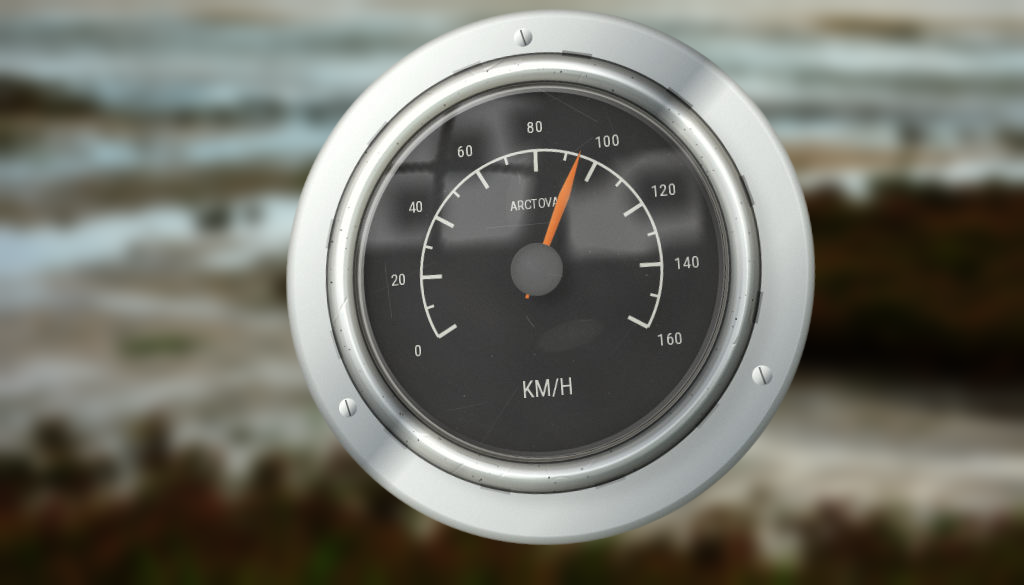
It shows value=95 unit=km/h
